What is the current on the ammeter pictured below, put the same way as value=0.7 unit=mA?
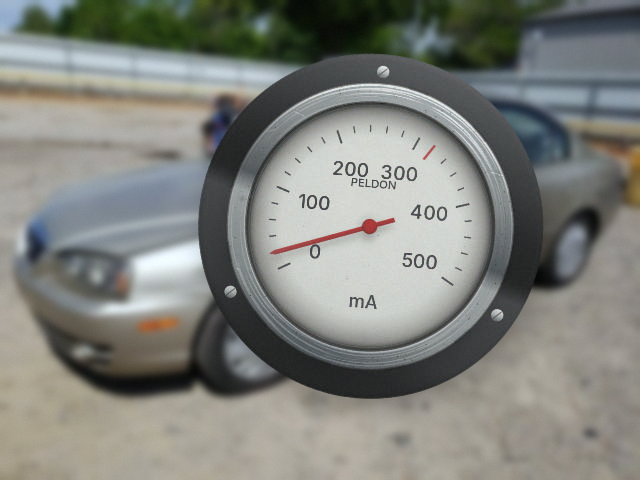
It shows value=20 unit=mA
